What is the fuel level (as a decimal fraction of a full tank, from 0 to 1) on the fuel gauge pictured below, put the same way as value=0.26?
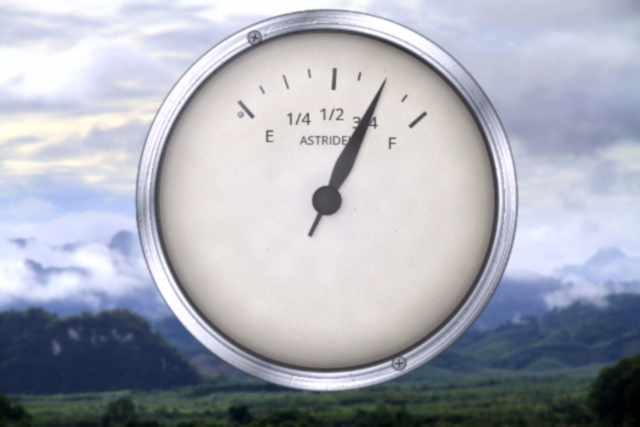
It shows value=0.75
